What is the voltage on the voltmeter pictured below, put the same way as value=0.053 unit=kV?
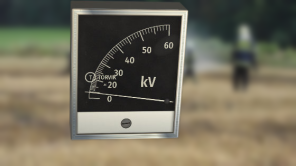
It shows value=10 unit=kV
